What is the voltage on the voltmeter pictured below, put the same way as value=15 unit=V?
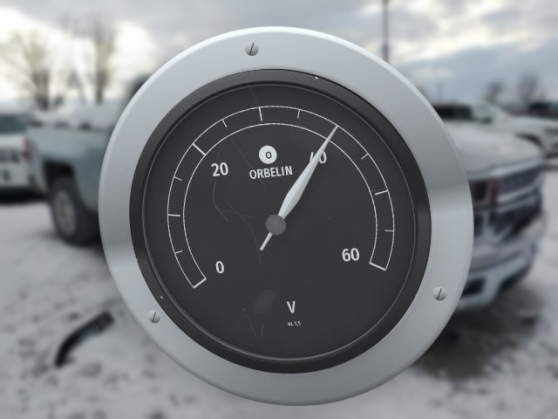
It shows value=40 unit=V
